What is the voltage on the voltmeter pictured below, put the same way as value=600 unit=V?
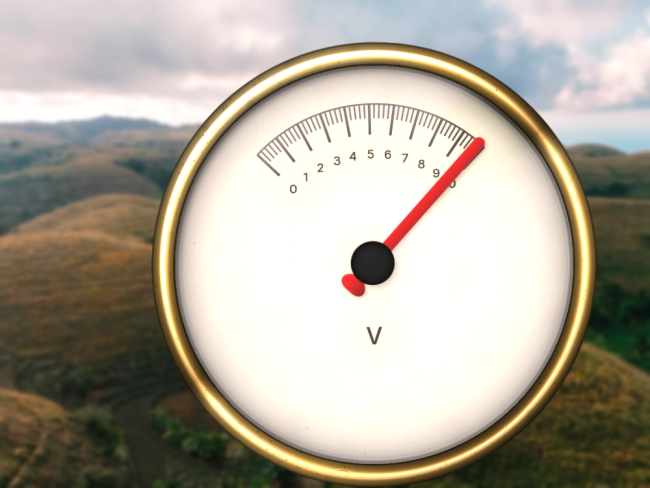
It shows value=9.8 unit=V
